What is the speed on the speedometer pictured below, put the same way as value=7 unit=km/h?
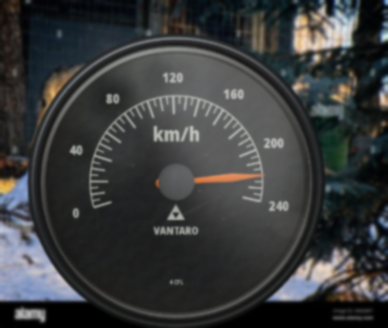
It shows value=220 unit=km/h
